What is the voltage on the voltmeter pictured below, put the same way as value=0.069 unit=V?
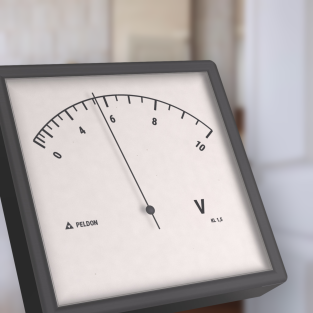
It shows value=5.5 unit=V
